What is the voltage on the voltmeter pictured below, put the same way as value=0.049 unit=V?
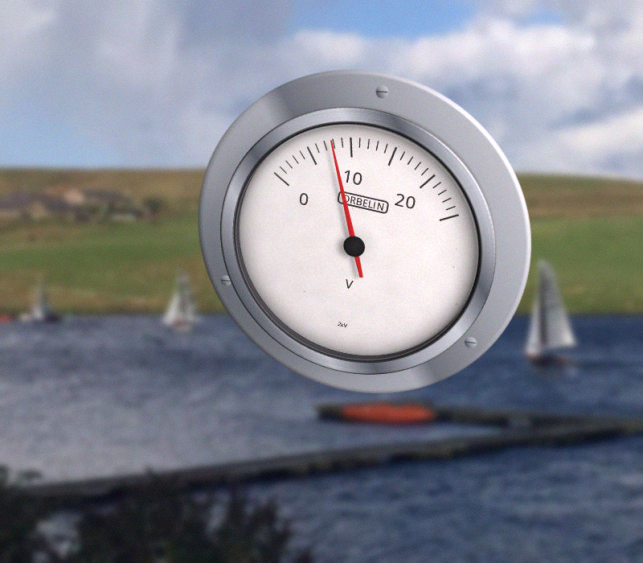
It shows value=8 unit=V
